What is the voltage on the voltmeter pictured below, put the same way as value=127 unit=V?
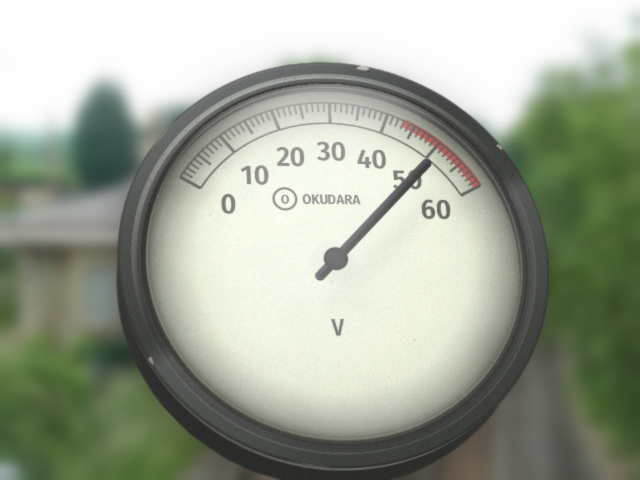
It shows value=51 unit=V
